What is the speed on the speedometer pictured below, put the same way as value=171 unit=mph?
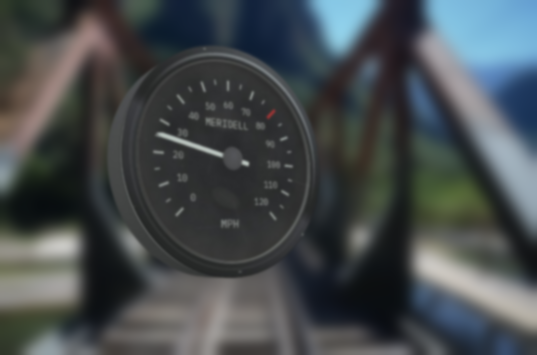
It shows value=25 unit=mph
